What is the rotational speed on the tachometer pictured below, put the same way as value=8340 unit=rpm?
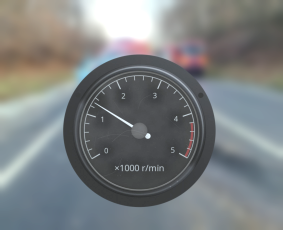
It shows value=1300 unit=rpm
